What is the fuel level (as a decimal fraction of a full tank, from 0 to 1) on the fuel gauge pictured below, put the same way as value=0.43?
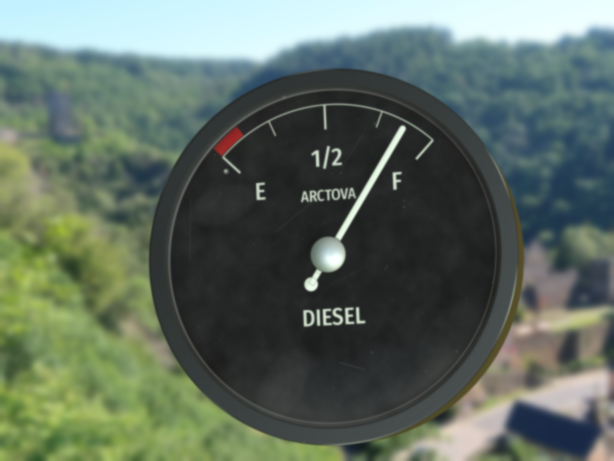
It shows value=0.875
